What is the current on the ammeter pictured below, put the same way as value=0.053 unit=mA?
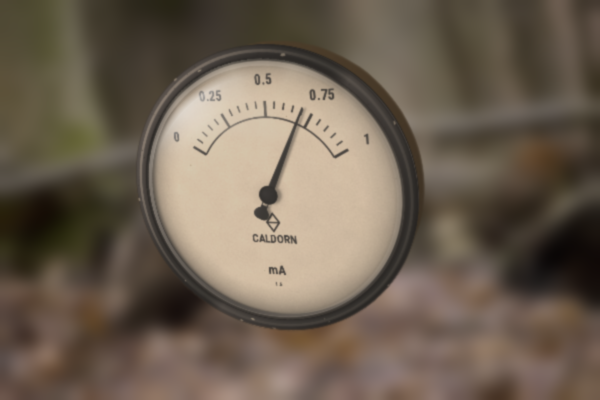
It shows value=0.7 unit=mA
